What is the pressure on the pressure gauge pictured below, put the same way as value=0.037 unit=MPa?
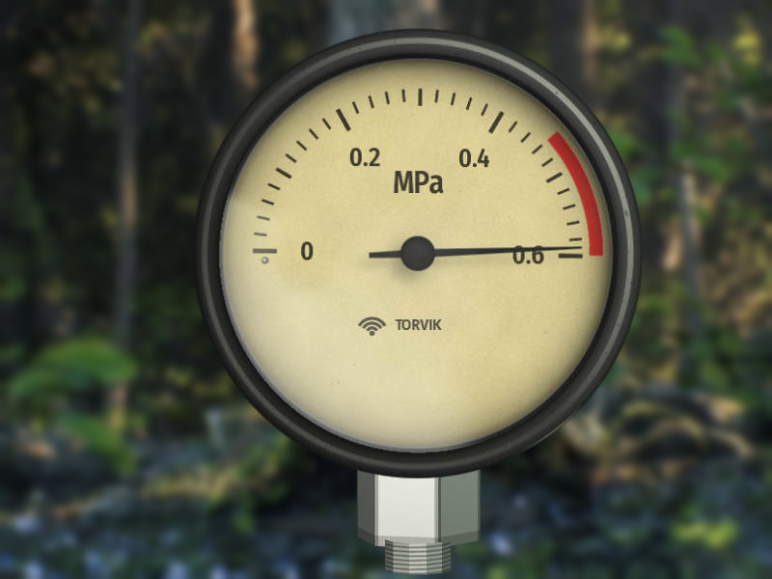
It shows value=0.59 unit=MPa
